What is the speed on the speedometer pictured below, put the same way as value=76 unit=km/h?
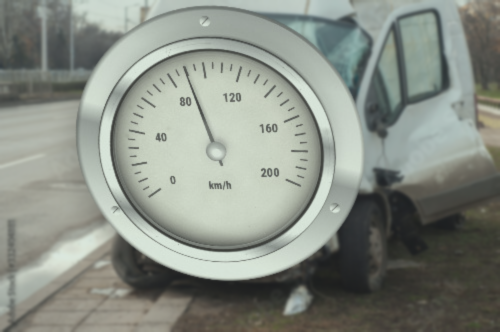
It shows value=90 unit=km/h
